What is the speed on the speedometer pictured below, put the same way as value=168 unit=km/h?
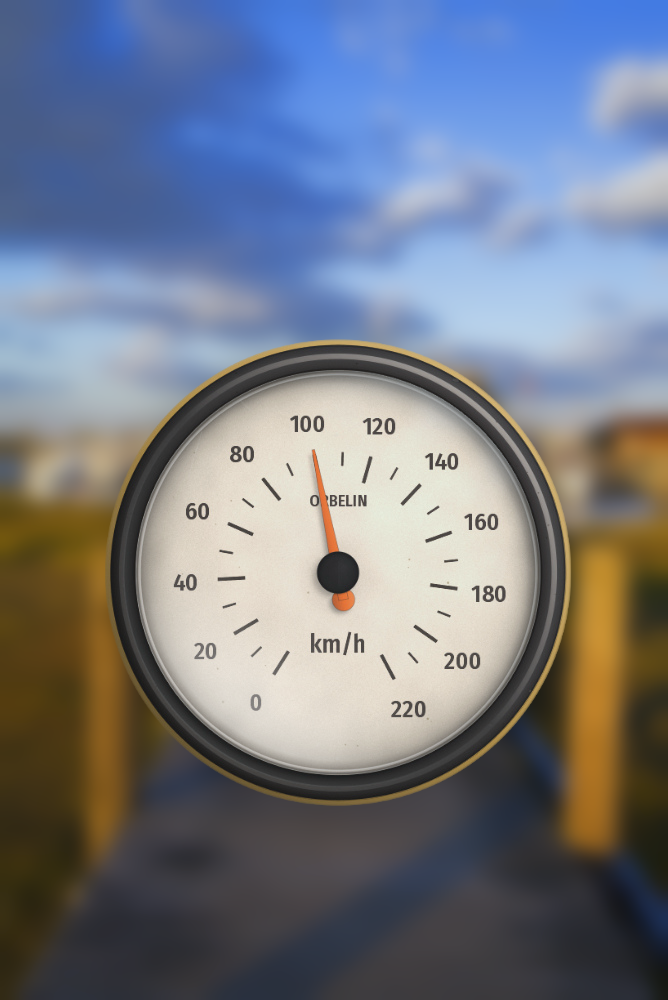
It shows value=100 unit=km/h
